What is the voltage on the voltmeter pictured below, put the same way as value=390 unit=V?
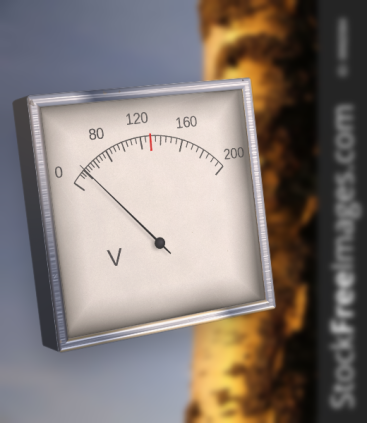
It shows value=40 unit=V
